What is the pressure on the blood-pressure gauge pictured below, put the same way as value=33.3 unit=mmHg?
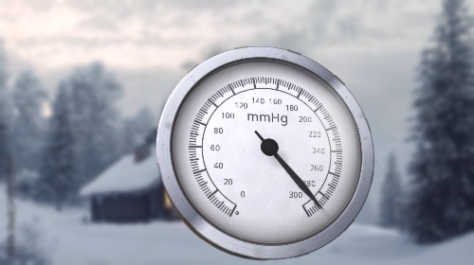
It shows value=290 unit=mmHg
